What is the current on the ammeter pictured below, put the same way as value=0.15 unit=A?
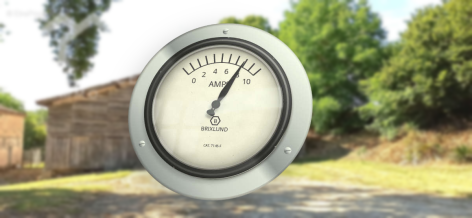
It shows value=8 unit=A
